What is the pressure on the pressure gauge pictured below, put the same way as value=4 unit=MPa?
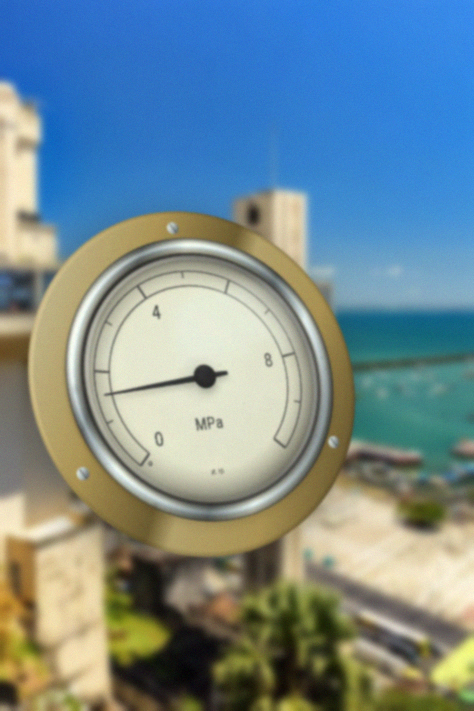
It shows value=1.5 unit=MPa
